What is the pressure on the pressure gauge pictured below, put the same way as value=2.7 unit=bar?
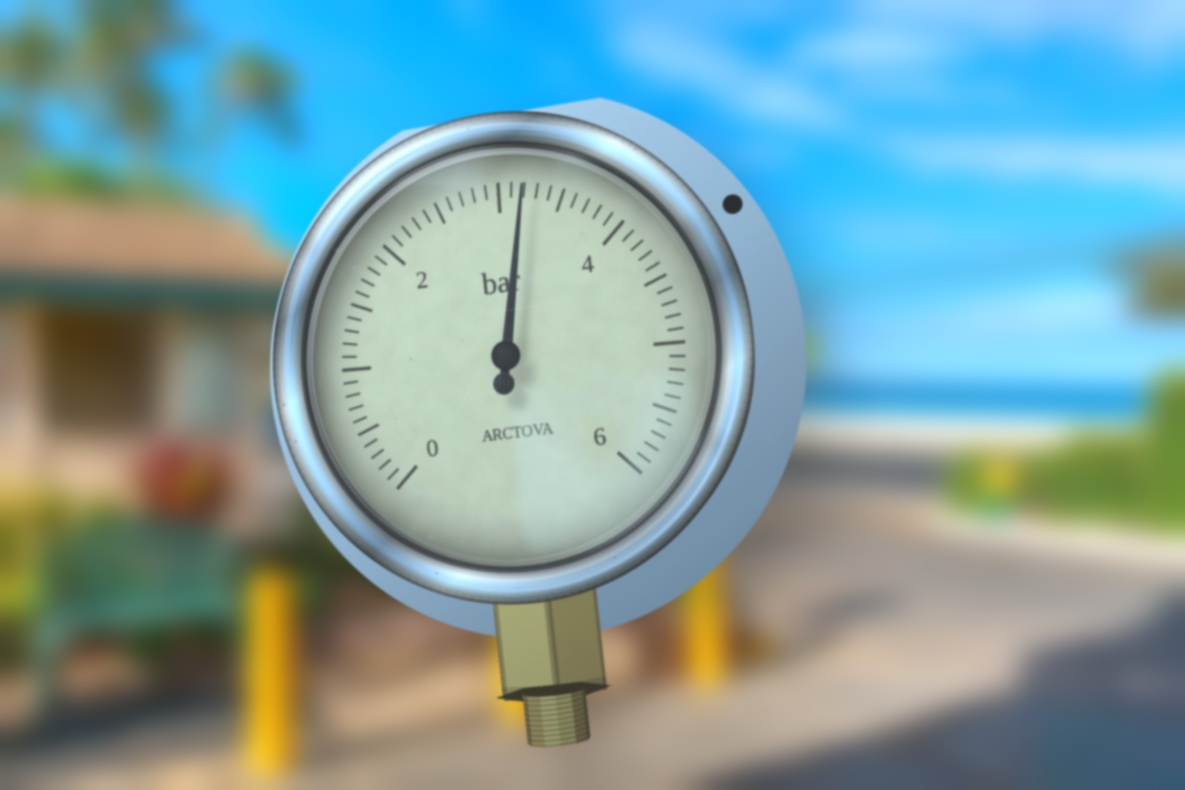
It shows value=3.2 unit=bar
